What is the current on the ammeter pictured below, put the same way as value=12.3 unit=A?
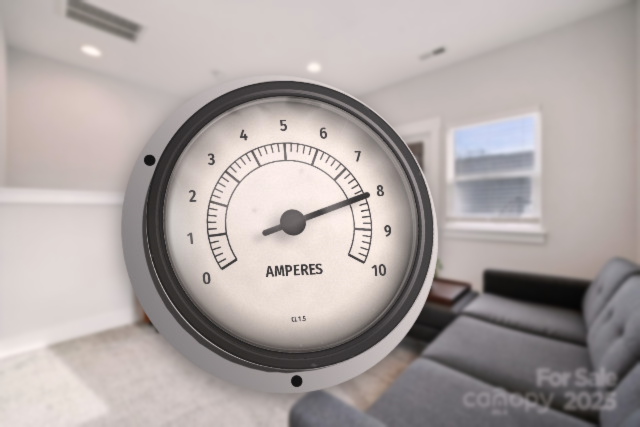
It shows value=8 unit=A
